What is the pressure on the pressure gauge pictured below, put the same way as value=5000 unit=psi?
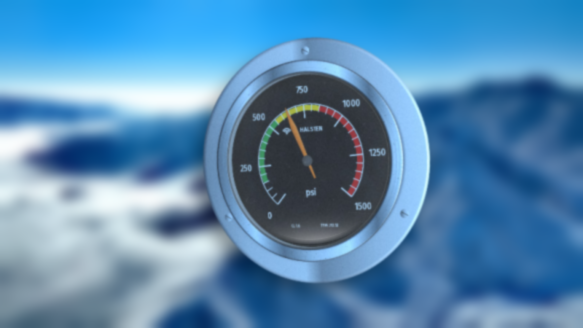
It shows value=650 unit=psi
